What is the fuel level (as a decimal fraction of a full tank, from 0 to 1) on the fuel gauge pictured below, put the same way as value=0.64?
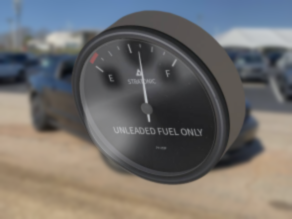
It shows value=0.625
